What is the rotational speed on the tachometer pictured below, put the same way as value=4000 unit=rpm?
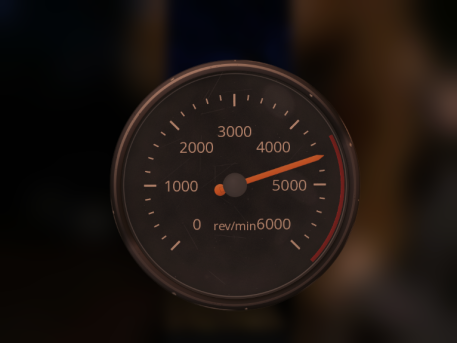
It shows value=4600 unit=rpm
